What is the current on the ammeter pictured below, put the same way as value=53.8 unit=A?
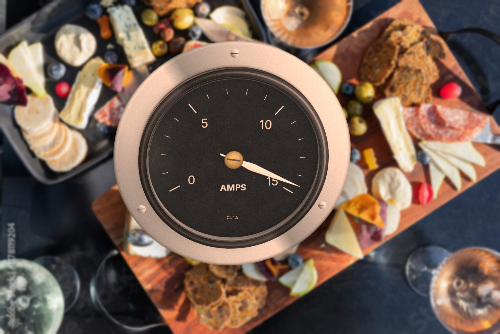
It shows value=14.5 unit=A
